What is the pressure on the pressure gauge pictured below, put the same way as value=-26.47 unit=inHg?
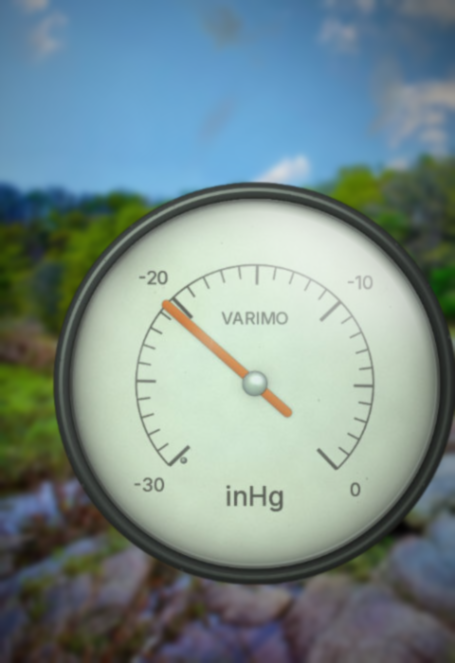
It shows value=-20.5 unit=inHg
